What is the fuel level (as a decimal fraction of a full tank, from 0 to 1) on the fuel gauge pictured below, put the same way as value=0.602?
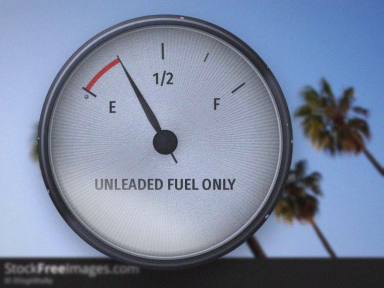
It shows value=0.25
